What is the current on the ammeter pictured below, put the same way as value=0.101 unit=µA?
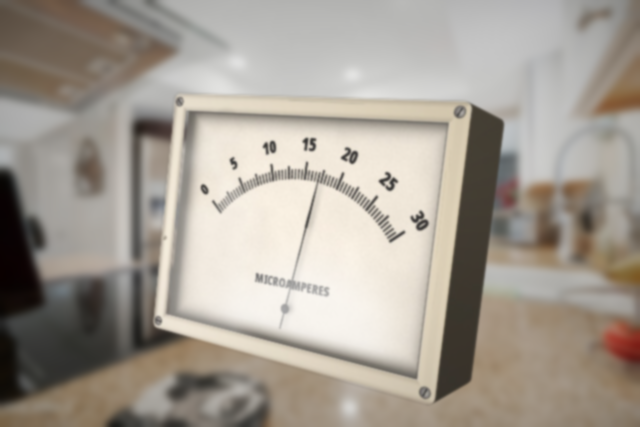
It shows value=17.5 unit=µA
